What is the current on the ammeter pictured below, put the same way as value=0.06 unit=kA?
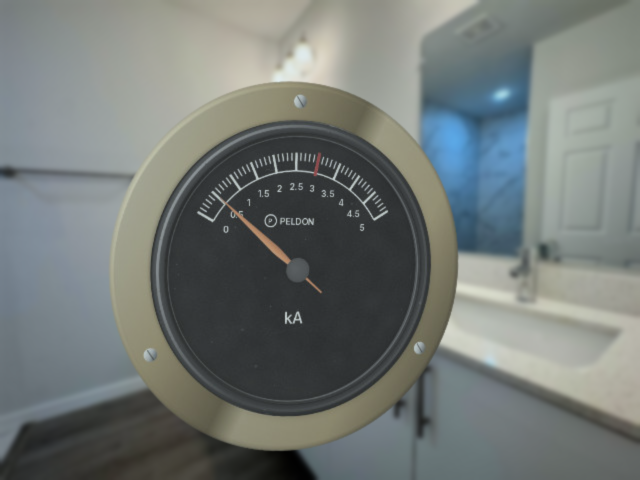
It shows value=0.5 unit=kA
